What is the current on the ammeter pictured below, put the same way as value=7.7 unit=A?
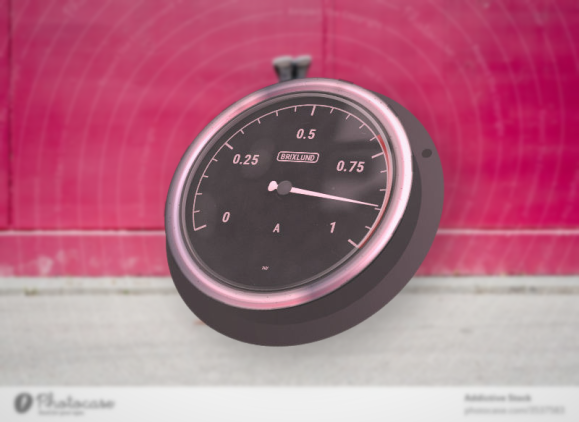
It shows value=0.9 unit=A
